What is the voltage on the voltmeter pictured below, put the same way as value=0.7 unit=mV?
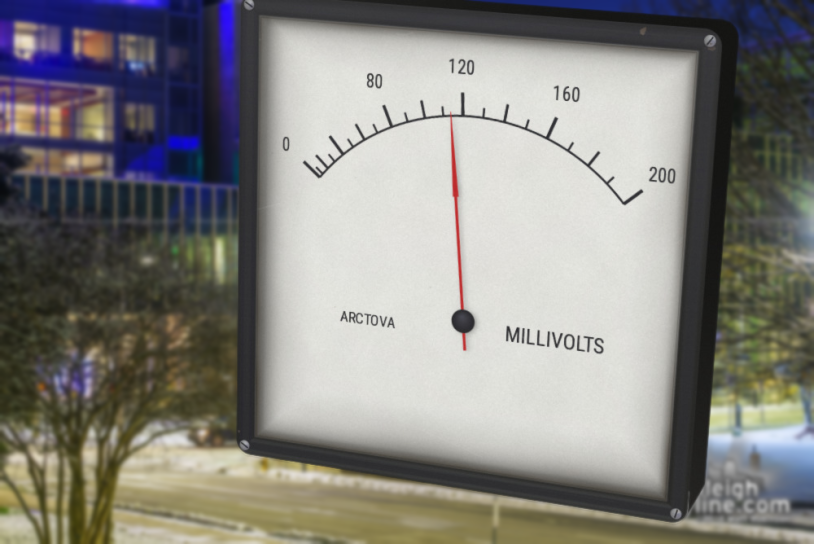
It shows value=115 unit=mV
